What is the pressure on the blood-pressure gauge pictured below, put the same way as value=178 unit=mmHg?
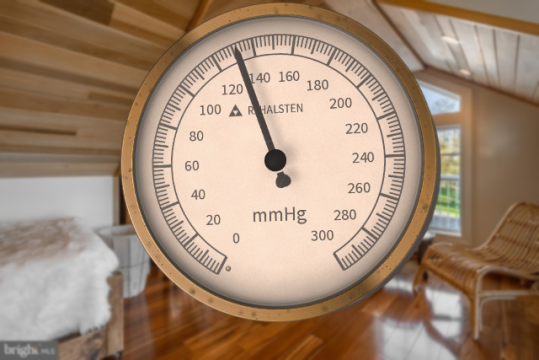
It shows value=132 unit=mmHg
